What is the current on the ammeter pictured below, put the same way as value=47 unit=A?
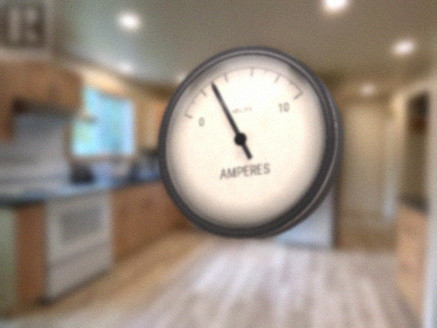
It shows value=3 unit=A
